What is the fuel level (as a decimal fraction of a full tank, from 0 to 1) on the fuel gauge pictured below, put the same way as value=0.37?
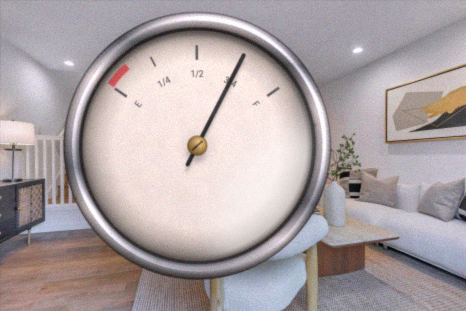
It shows value=0.75
